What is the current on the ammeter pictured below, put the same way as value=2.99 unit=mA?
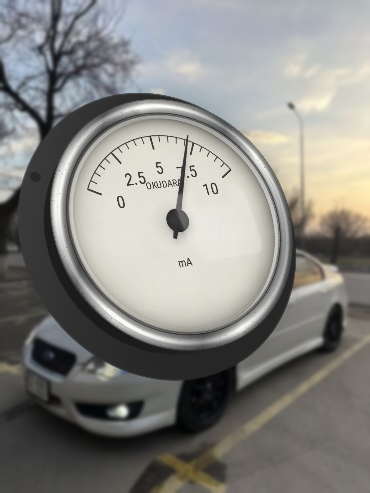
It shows value=7 unit=mA
